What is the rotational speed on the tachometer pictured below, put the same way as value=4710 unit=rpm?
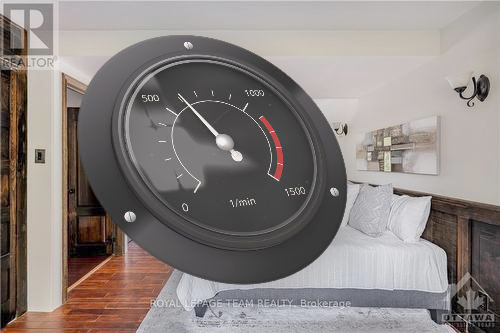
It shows value=600 unit=rpm
